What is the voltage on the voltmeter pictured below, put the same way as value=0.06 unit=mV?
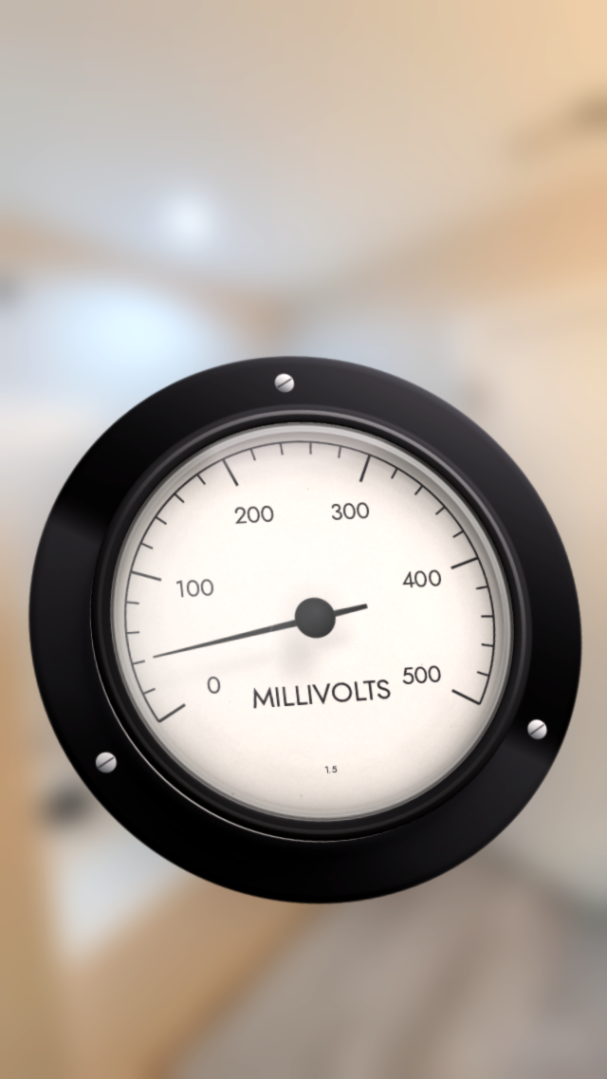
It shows value=40 unit=mV
